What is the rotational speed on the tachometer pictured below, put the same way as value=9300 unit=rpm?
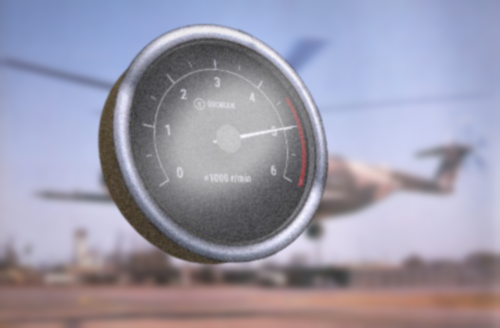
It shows value=5000 unit=rpm
